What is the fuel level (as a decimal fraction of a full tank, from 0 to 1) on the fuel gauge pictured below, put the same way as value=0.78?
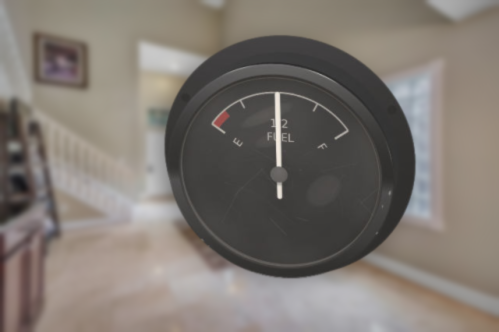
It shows value=0.5
